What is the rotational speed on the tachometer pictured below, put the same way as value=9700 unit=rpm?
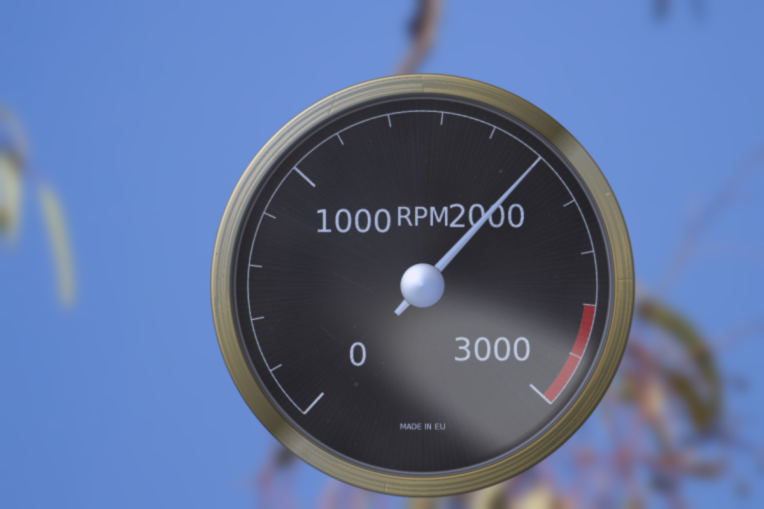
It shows value=2000 unit=rpm
